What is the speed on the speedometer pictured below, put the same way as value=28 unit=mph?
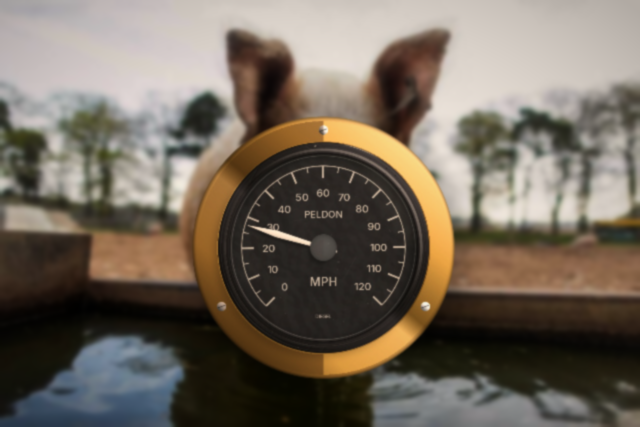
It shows value=27.5 unit=mph
